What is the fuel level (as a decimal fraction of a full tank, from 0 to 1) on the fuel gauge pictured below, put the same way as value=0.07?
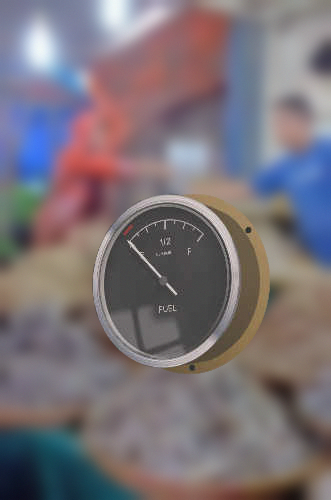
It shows value=0
